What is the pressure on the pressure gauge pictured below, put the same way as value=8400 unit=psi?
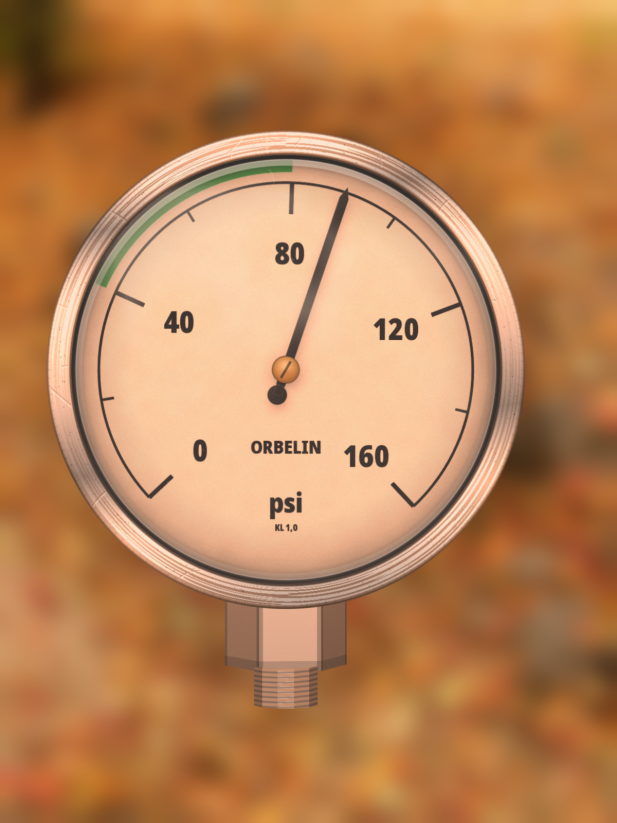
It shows value=90 unit=psi
